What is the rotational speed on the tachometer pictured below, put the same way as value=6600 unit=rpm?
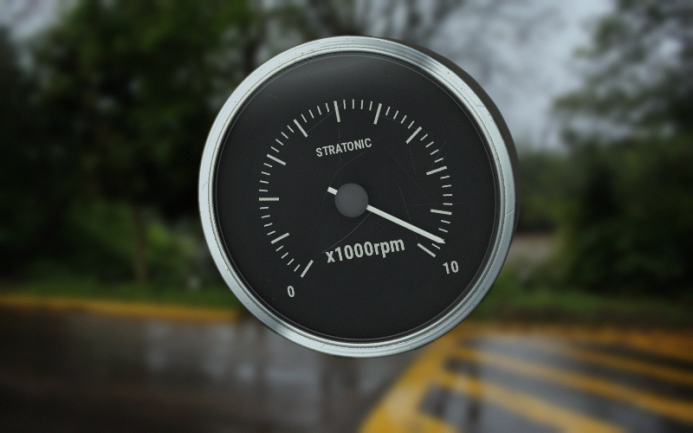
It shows value=9600 unit=rpm
